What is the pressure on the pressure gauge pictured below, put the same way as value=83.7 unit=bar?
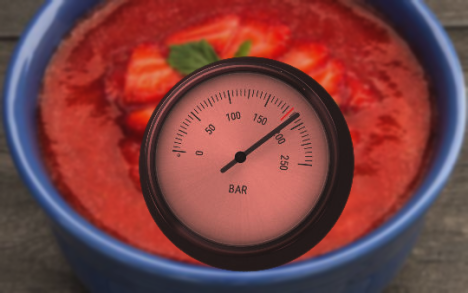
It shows value=190 unit=bar
